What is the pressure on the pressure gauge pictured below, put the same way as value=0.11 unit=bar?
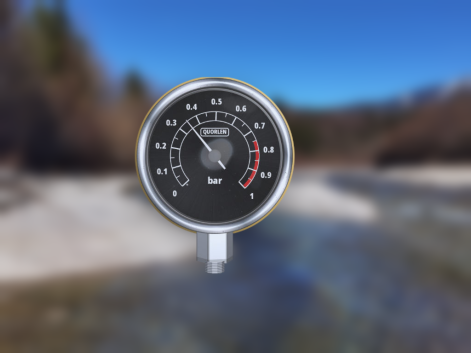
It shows value=0.35 unit=bar
